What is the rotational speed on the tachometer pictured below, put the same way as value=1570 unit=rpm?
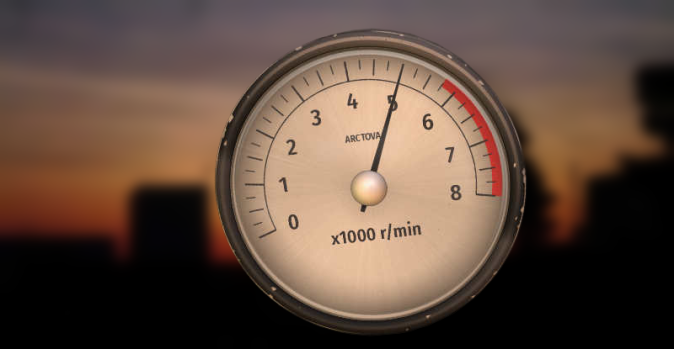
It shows value=5000 unit=rpm
